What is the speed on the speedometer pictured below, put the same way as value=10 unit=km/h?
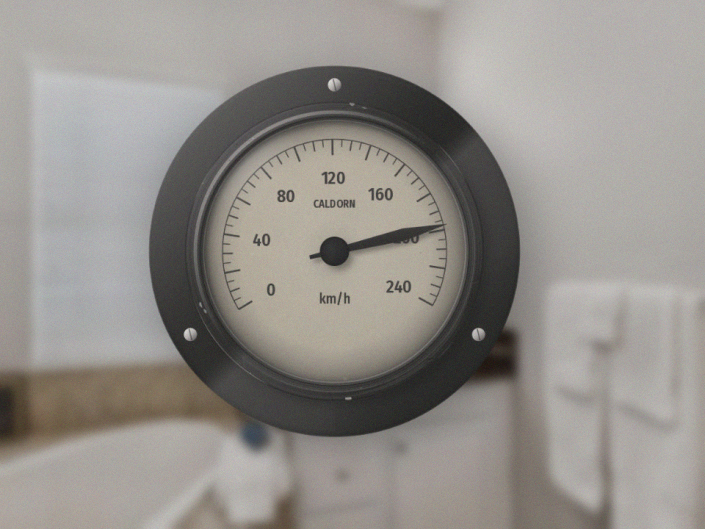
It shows value=197.5 unit=km/h
